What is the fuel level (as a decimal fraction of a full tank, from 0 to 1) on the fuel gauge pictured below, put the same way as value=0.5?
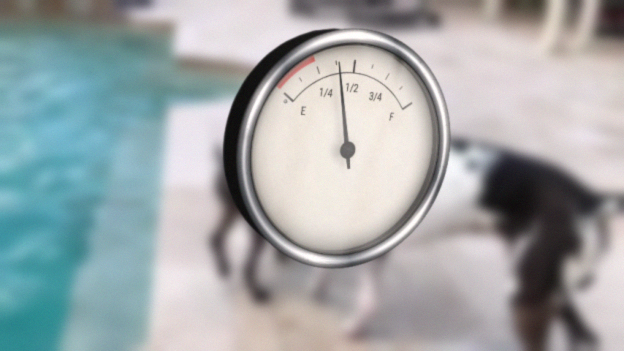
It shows value=0.375
